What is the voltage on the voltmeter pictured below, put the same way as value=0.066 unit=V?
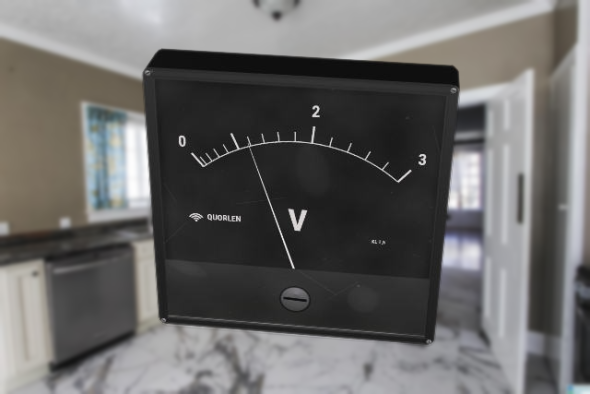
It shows value=1.2 unit=V
